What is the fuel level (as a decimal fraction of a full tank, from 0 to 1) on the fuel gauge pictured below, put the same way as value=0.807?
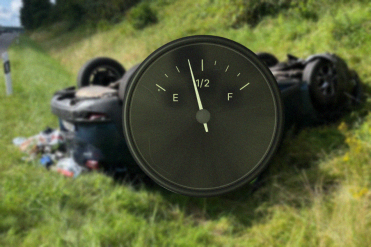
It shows value=0.375
